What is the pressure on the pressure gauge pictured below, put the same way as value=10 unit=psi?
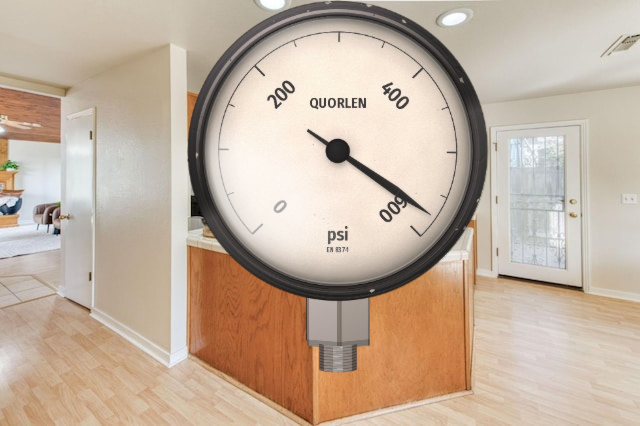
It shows value=575 unit=psi
